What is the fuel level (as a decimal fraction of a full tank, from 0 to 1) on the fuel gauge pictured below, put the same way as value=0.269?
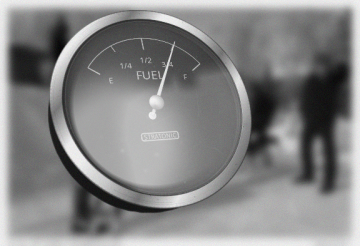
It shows value=0.75
